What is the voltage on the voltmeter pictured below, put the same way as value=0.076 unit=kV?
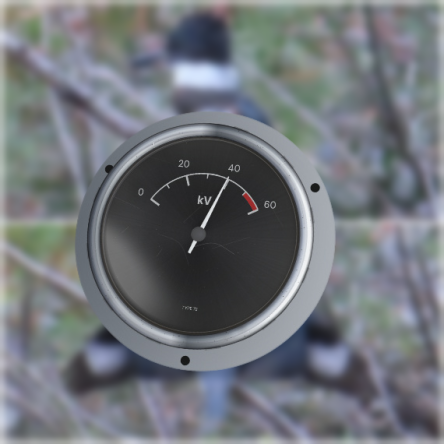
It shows value=40 unit=kV
